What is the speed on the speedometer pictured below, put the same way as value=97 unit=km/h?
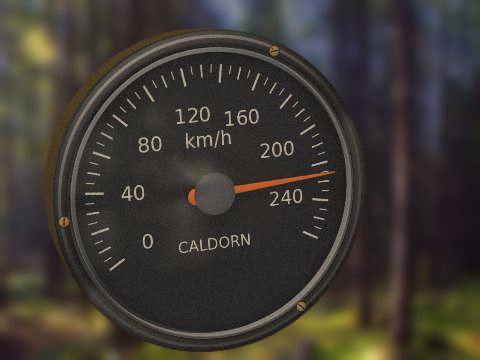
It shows value=225 unit=km/h
